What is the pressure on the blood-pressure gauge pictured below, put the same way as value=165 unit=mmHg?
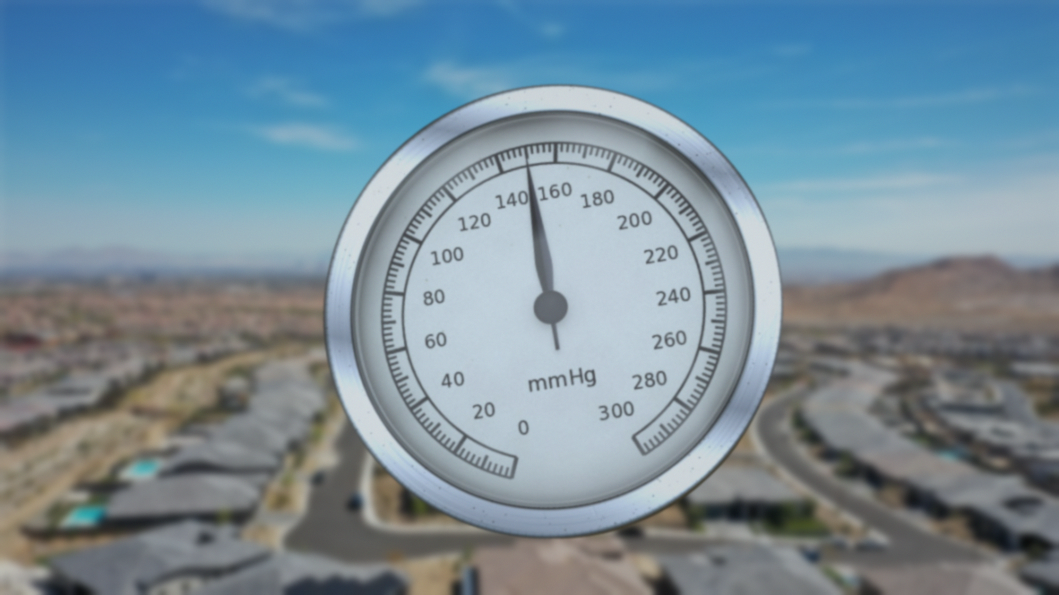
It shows value=150 unit=mmHg
